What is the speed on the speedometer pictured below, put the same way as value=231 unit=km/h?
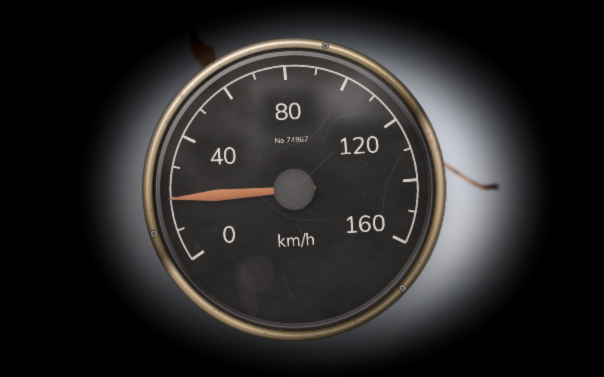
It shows value=20 unit=km/h
